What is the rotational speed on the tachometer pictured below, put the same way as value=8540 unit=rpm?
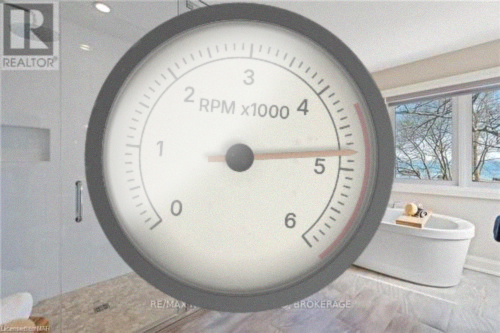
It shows value=4800 unit=rpm
